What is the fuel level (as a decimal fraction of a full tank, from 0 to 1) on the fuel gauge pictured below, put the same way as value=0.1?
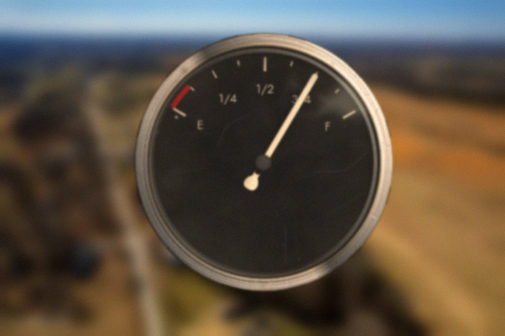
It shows value=0.75
